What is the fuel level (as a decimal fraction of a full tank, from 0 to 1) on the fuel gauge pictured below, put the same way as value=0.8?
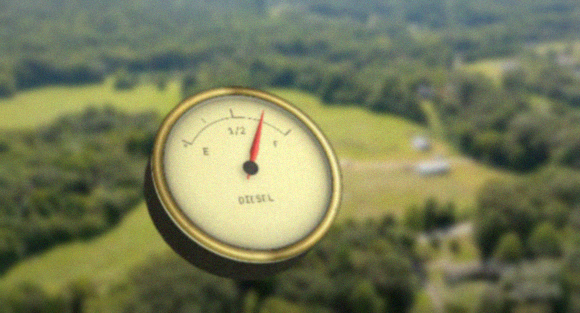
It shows value=0.75
